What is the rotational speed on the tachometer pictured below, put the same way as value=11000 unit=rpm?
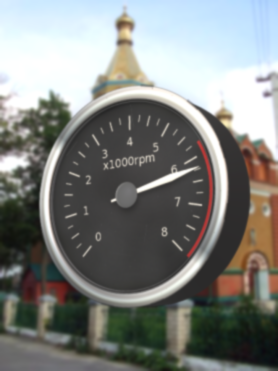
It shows value=6250 unit=rpm
